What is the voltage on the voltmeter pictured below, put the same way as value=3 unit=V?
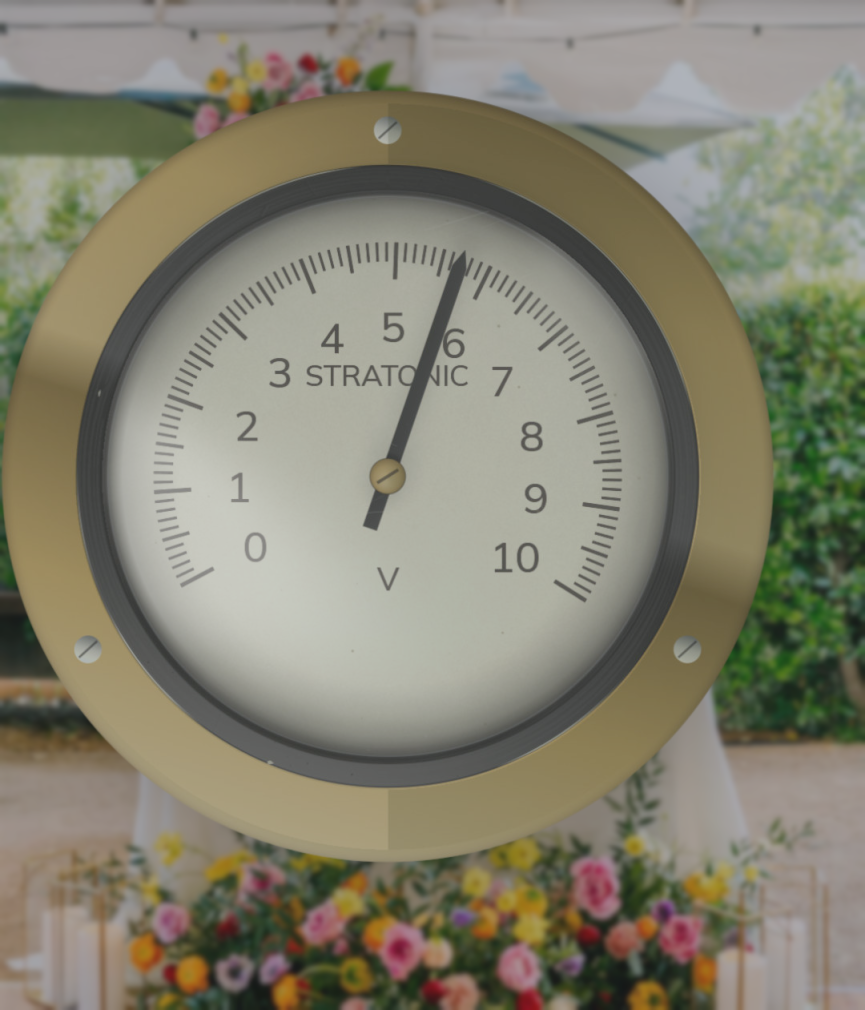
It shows value=5.7 unit=V
